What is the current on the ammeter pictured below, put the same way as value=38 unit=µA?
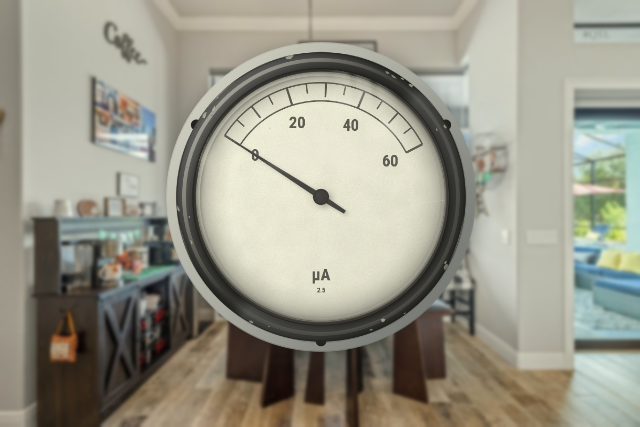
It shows value=0 unit=µA
